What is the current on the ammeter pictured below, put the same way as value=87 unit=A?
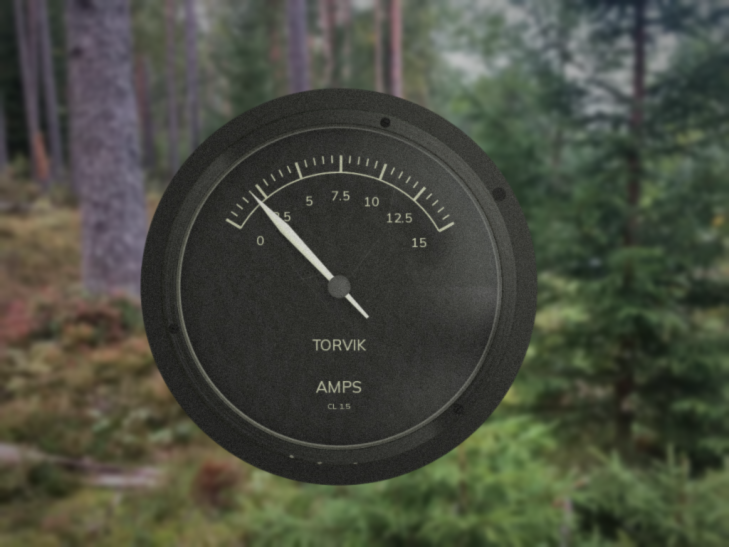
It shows value=2 unit=A
